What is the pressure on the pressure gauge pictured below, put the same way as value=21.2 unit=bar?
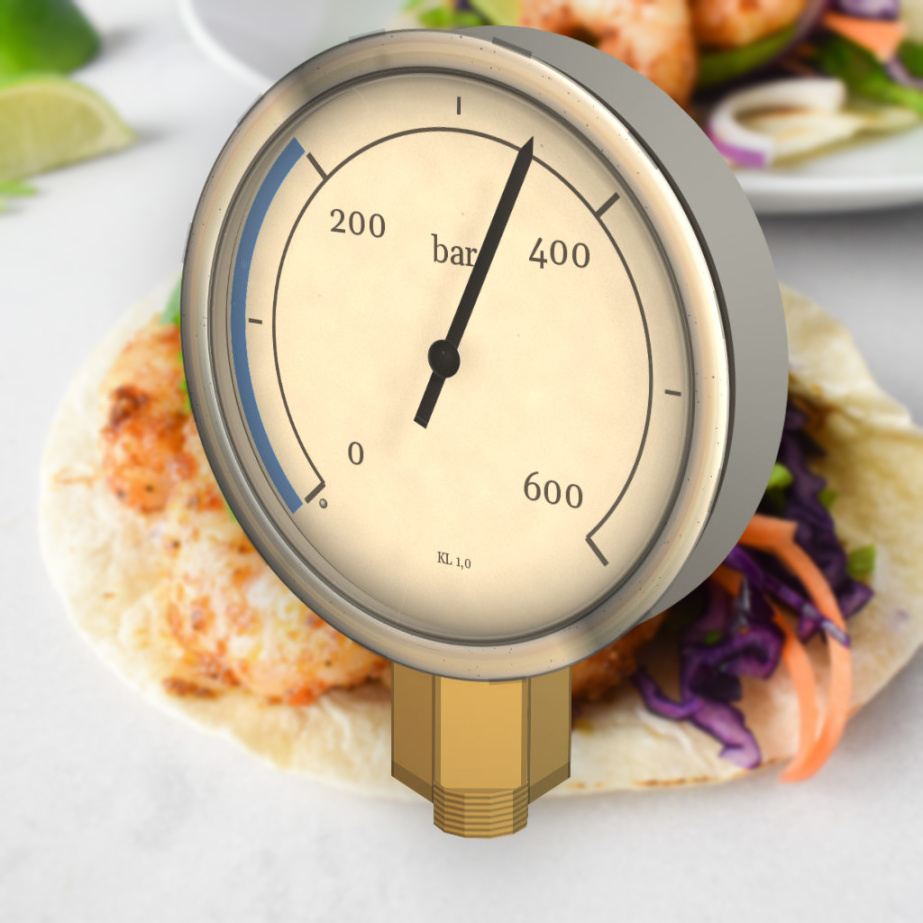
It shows value=350 unit=bar
